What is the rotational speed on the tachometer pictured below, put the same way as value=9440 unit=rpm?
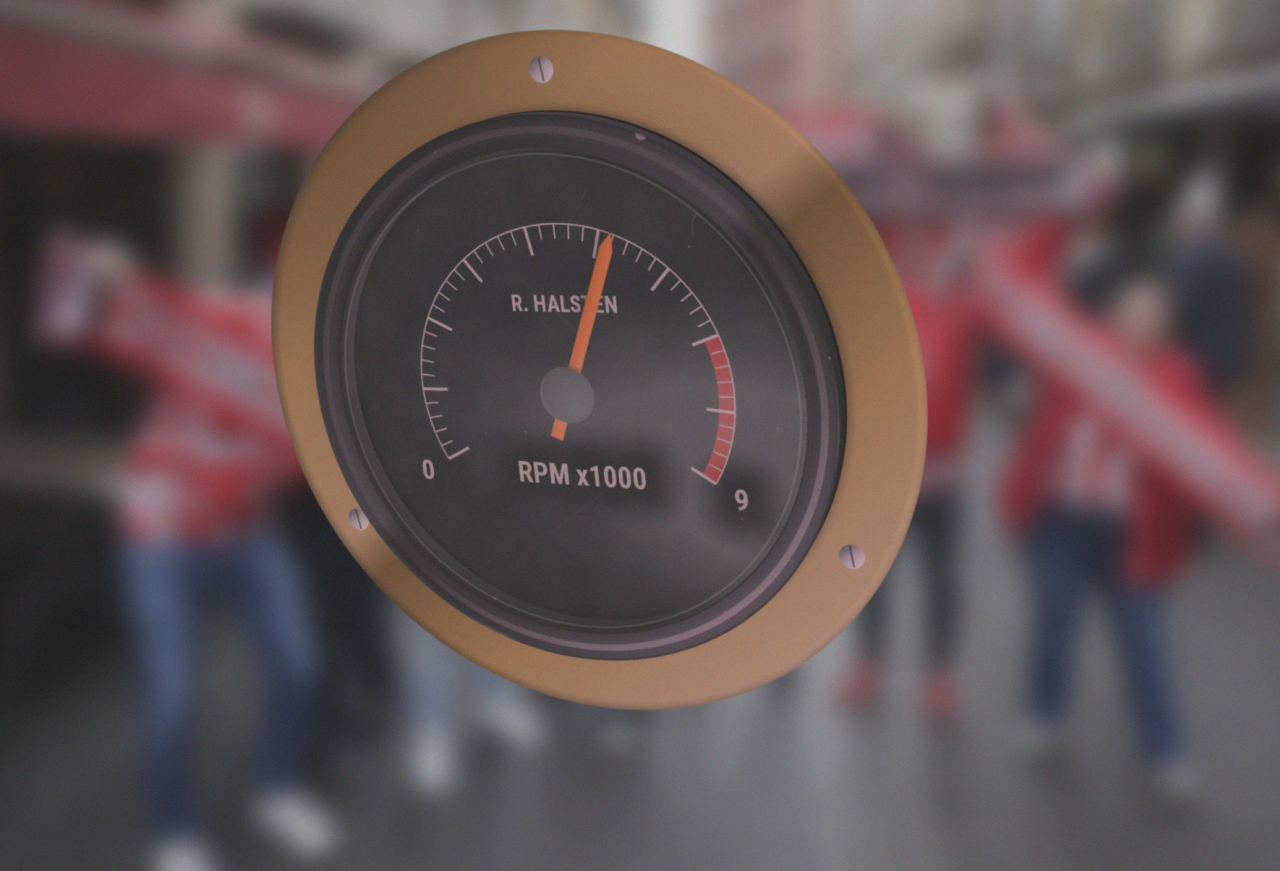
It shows value=5200 unit=rpm
